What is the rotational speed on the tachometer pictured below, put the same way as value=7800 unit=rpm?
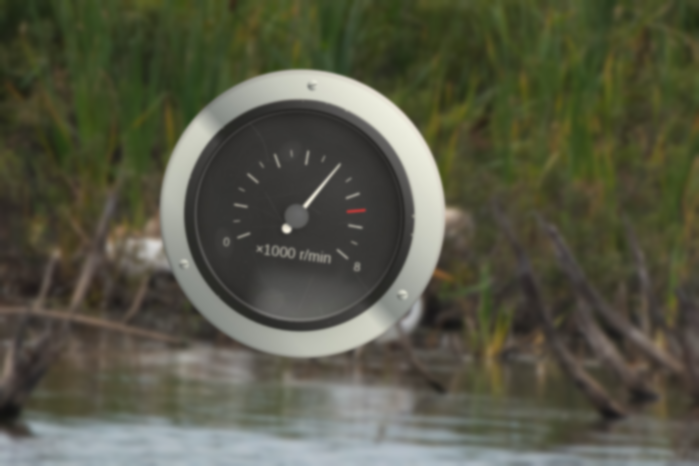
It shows value=5000 unit=rpm
